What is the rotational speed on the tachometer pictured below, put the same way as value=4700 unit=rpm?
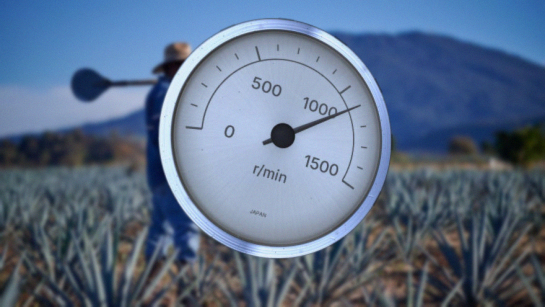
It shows value=1100 unit=rpm
